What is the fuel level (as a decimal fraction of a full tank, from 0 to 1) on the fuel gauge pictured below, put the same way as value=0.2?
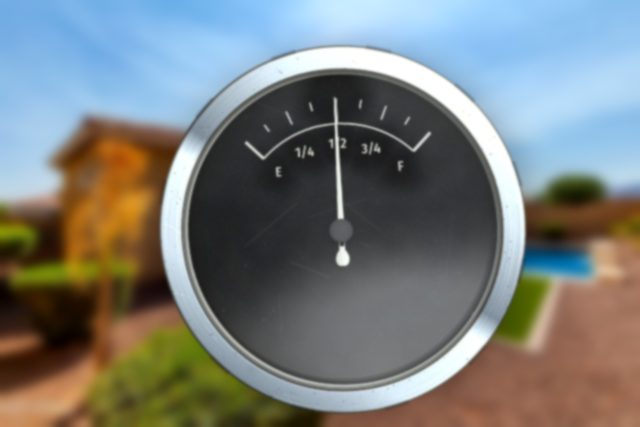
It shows value=0.5
